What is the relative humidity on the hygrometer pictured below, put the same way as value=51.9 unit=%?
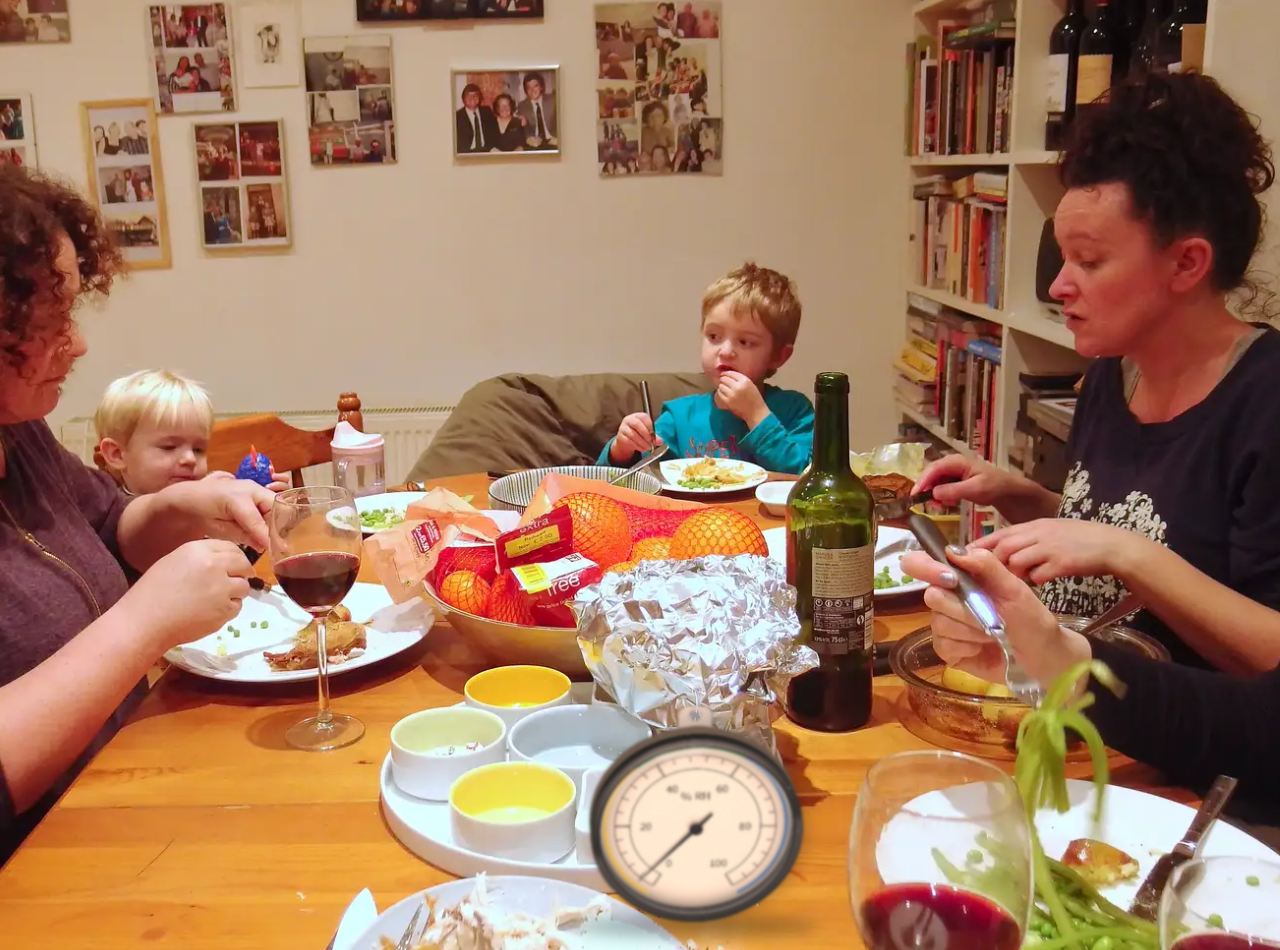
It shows value=4 unit=%
